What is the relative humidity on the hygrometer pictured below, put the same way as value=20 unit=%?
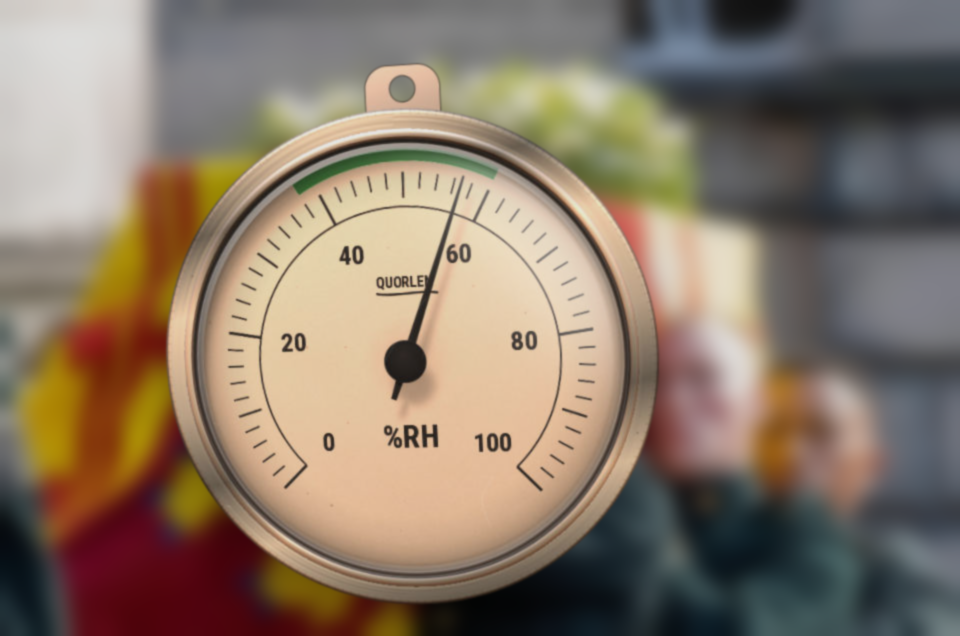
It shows value=57 unit=%
